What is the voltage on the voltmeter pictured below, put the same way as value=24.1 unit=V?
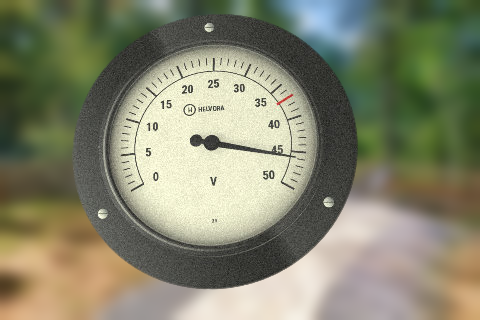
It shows value=46 unit=V
